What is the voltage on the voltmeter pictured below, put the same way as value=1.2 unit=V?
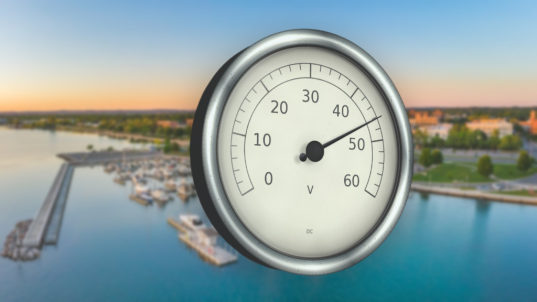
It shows value=46 unit=V
